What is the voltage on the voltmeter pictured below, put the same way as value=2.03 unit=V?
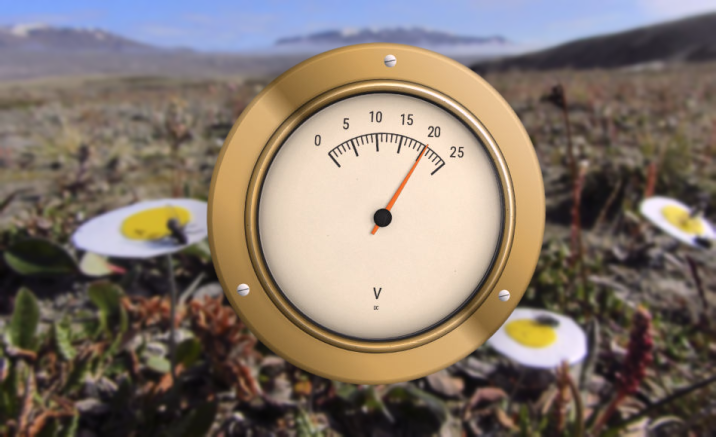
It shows value=20 unit=V
